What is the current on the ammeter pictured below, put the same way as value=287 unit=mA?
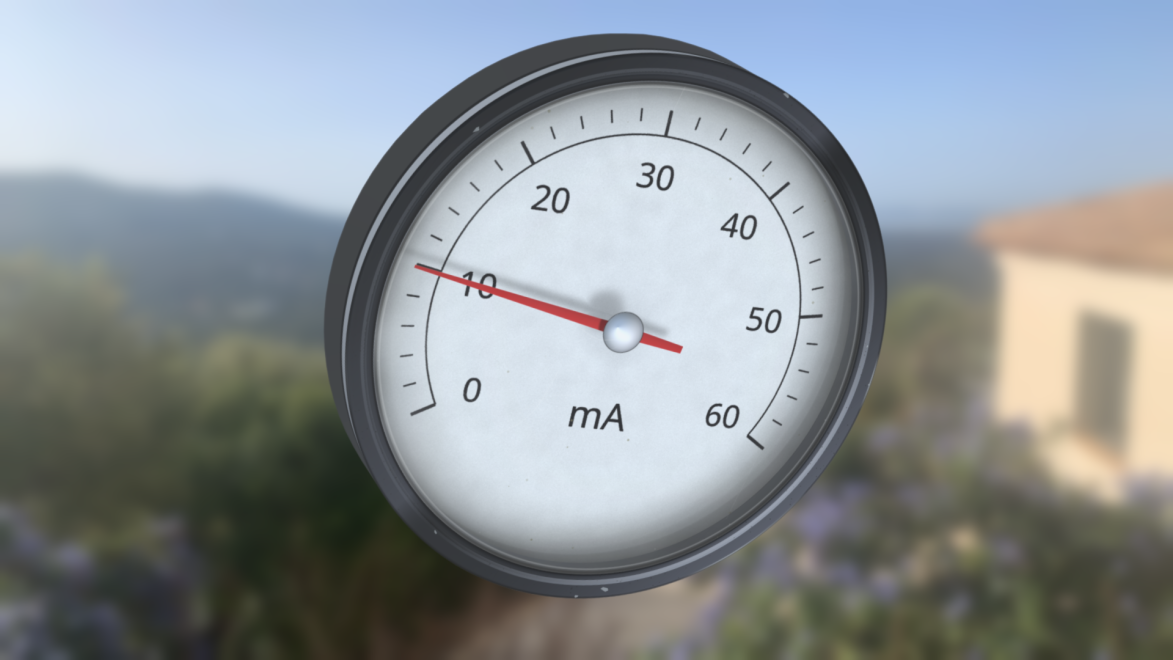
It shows value=10 unit=mA
